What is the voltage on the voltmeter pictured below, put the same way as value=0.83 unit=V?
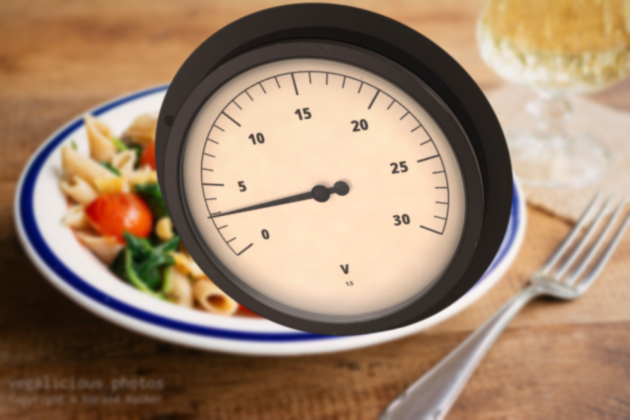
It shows value=3 unit=V
